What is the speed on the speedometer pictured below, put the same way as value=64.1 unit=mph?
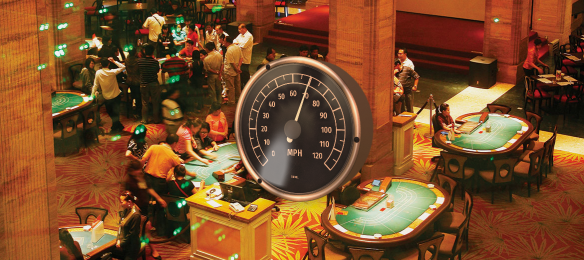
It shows value=70 unit=mph
